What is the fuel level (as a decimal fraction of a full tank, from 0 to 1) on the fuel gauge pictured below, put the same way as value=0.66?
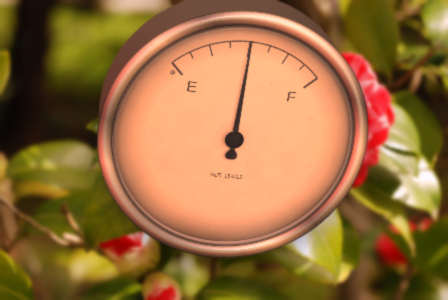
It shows value=0.5
